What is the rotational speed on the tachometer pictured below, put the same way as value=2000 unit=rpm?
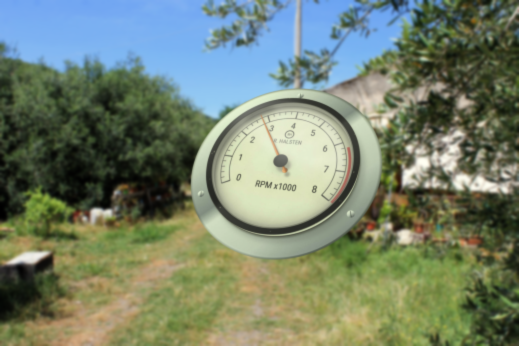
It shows value=2800 unit=rpm
